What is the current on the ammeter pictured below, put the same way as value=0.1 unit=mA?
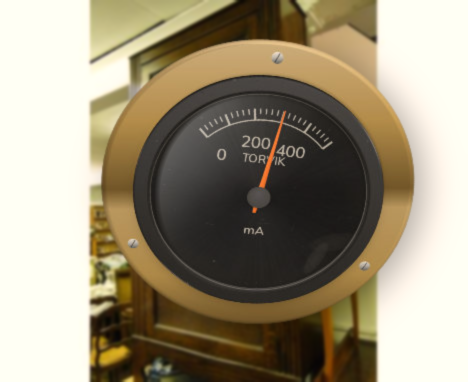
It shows value=300 unit=mA
